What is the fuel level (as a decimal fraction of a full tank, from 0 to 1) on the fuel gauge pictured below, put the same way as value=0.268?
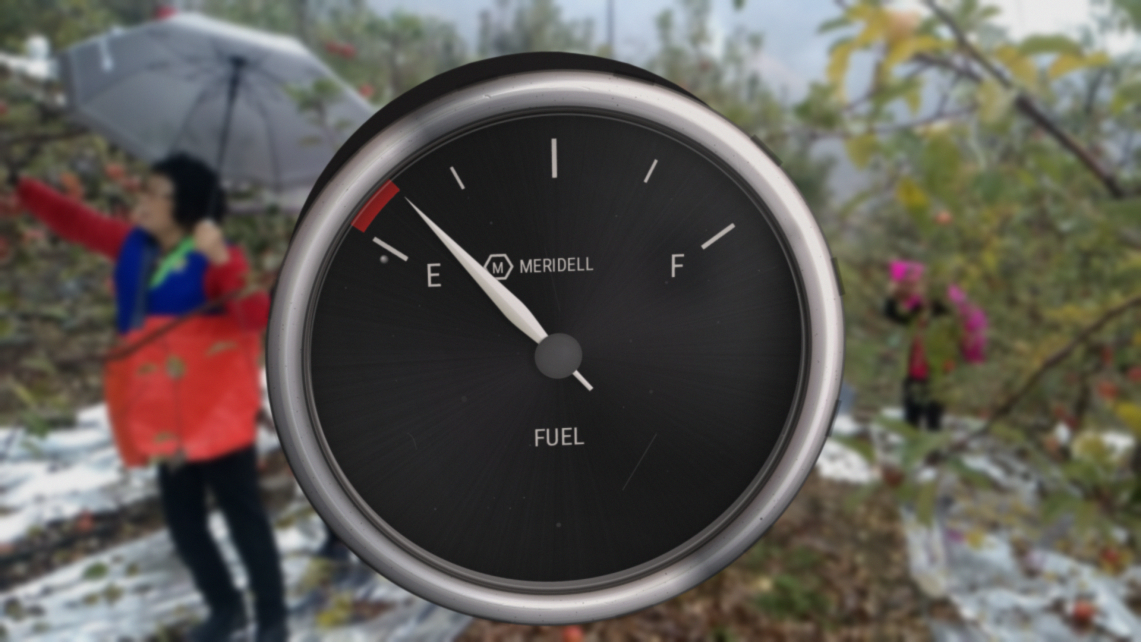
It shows value=0.125
